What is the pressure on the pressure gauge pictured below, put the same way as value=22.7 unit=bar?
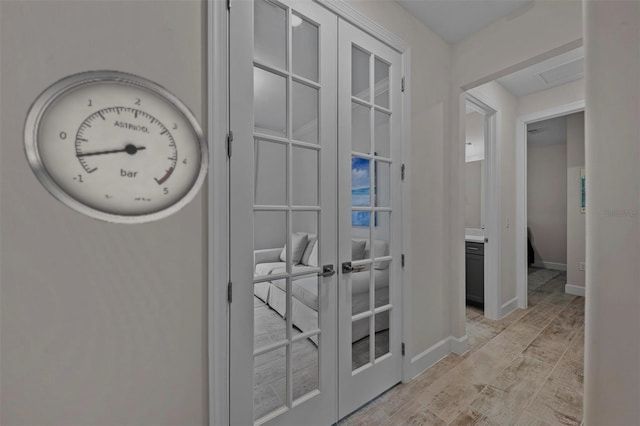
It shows value=-0.5 unit=bar
